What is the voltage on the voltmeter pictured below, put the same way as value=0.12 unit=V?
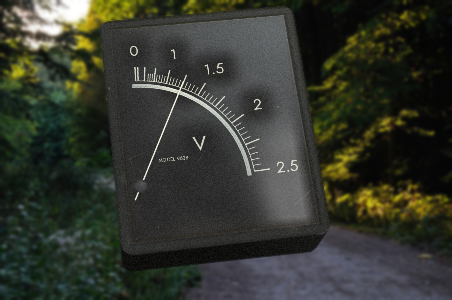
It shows value=1.25 unit=V
